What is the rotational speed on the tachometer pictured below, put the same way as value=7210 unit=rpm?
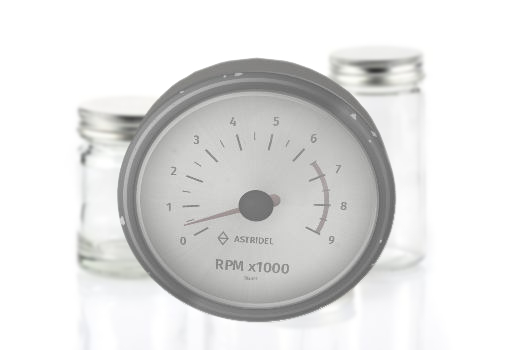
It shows value=500 unit=rpm
